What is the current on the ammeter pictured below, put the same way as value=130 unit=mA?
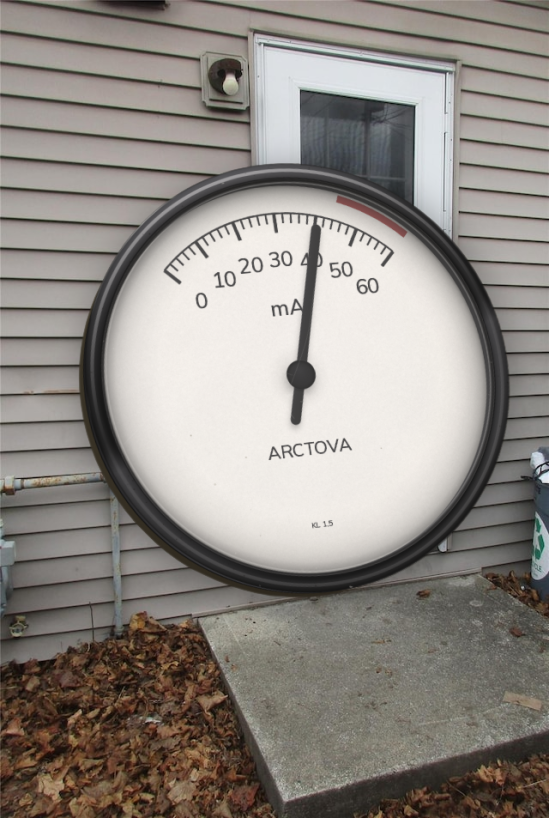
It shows value=40 unit=mA
